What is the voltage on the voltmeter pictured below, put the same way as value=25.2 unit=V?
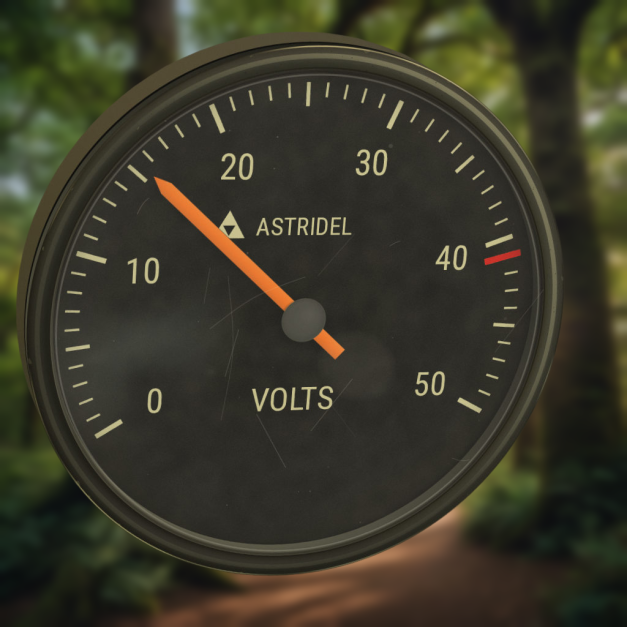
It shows value=15.5 unit=V
